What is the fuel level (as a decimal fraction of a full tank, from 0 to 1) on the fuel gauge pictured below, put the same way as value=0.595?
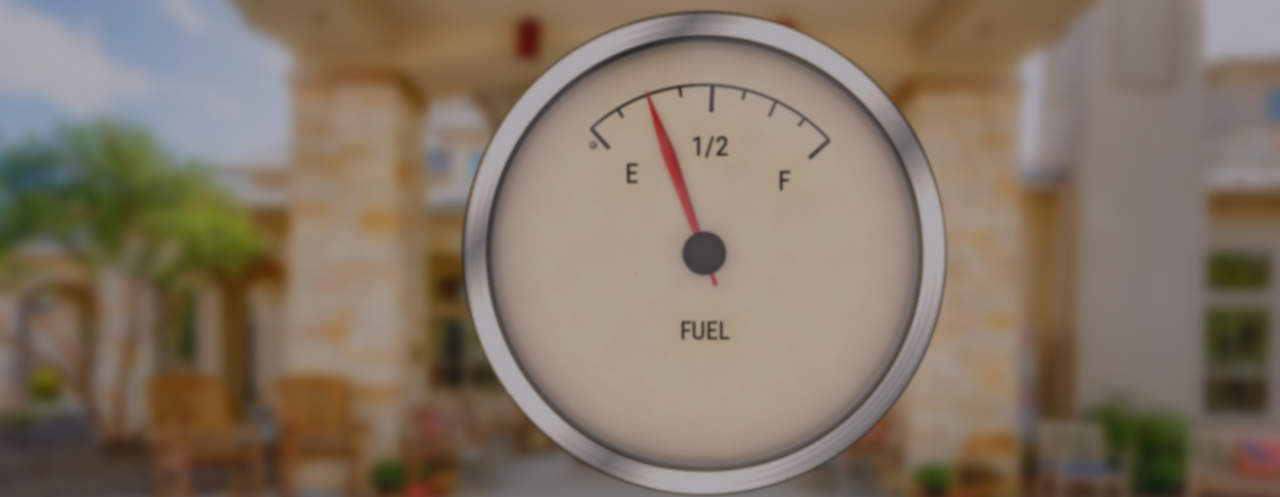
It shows value=0.25
